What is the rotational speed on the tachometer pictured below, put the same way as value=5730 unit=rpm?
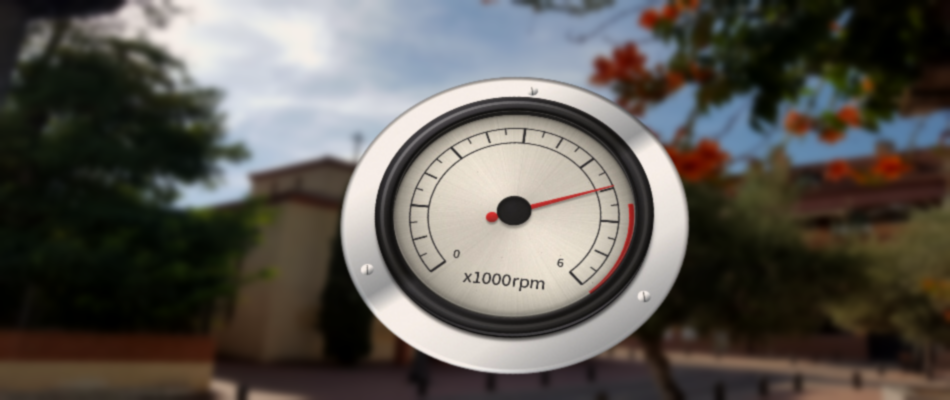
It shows value=4500 unit=rpm
